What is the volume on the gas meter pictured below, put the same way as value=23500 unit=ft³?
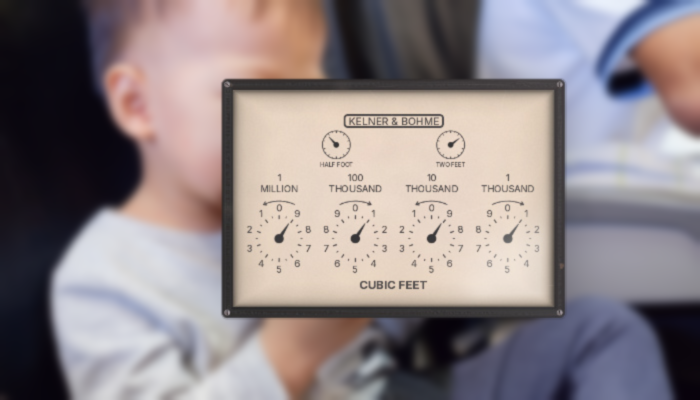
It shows value=909100 unit=ft³
